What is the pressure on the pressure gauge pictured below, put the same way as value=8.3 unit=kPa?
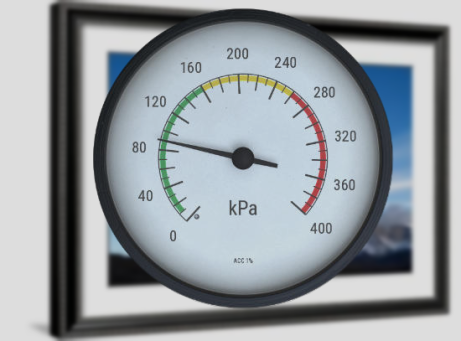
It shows value=90 unit=kPa
